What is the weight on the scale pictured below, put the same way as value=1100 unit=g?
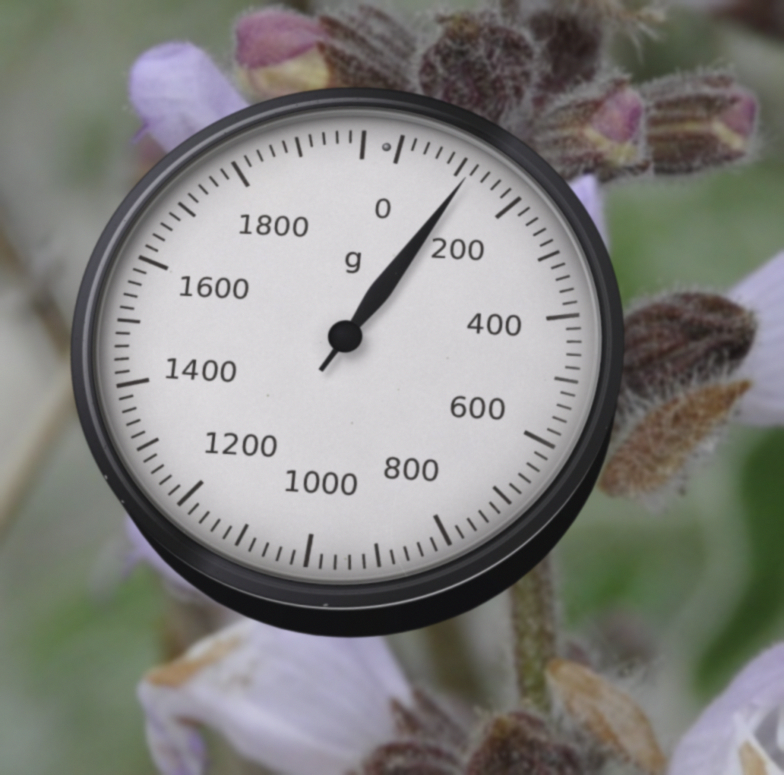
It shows value=120 unit=g
